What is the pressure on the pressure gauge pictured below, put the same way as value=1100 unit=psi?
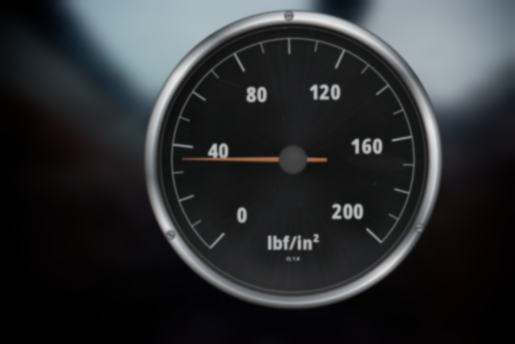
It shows value=35 unit=psi
